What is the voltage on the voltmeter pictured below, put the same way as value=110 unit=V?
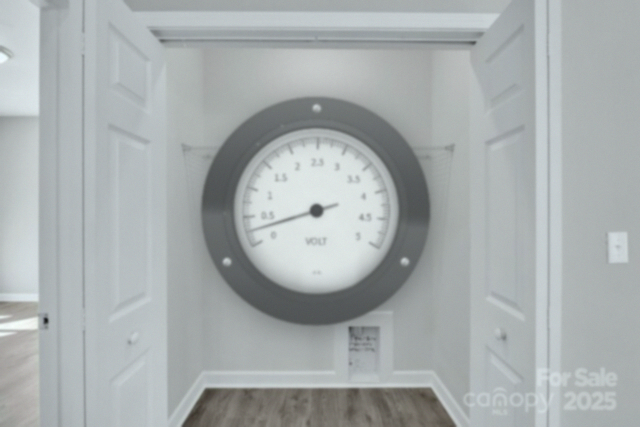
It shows value=0.25 unit=V
